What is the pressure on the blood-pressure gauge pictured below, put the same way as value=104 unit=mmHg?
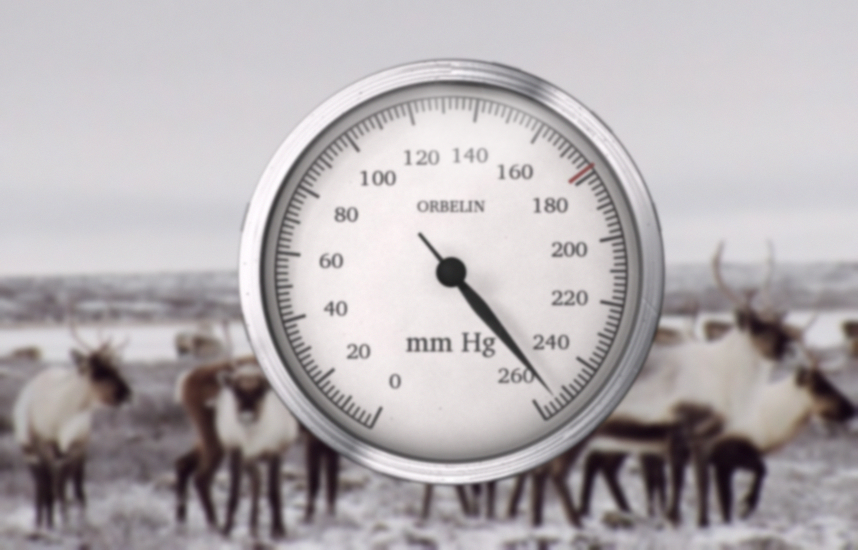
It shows value=254 unit=mmHg
